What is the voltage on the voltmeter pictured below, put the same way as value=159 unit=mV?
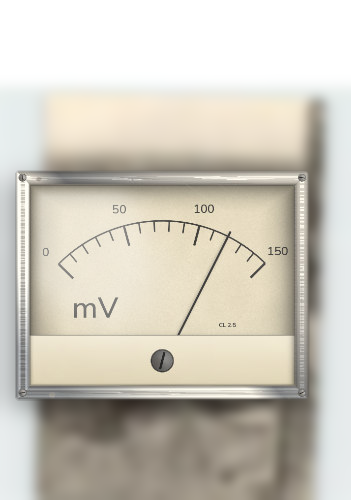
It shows value=120 unit=mV
